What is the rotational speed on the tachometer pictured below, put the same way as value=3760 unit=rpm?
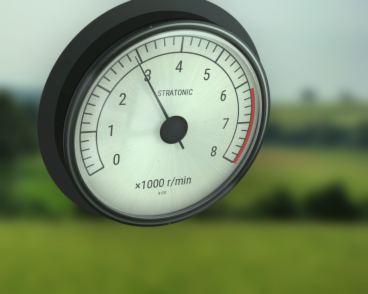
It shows value=2900 unit=rpm
